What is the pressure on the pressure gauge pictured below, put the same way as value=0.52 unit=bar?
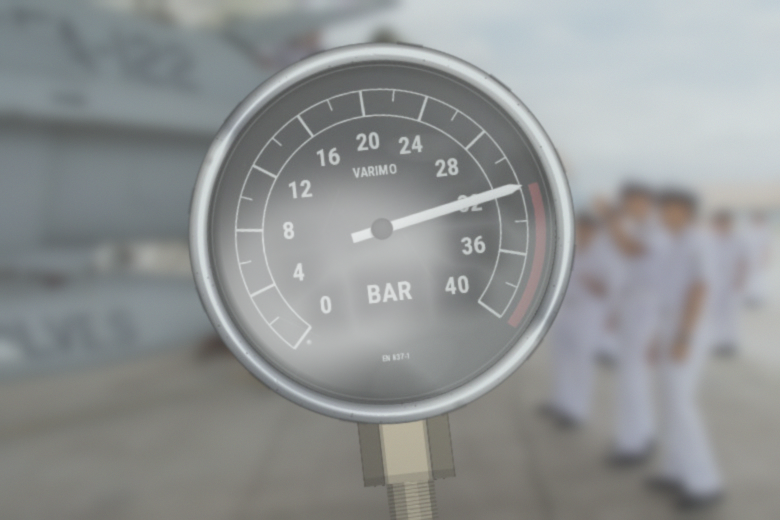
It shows value=32 unit=bar
